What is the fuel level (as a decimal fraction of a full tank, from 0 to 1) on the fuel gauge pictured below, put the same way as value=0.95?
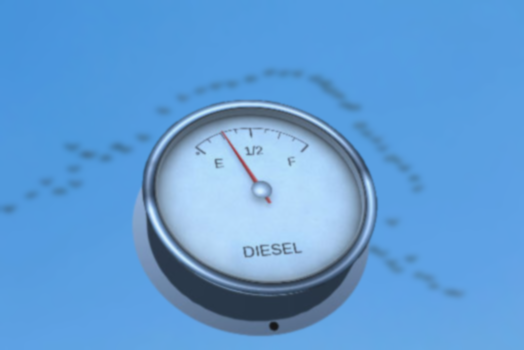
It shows value=0.25
